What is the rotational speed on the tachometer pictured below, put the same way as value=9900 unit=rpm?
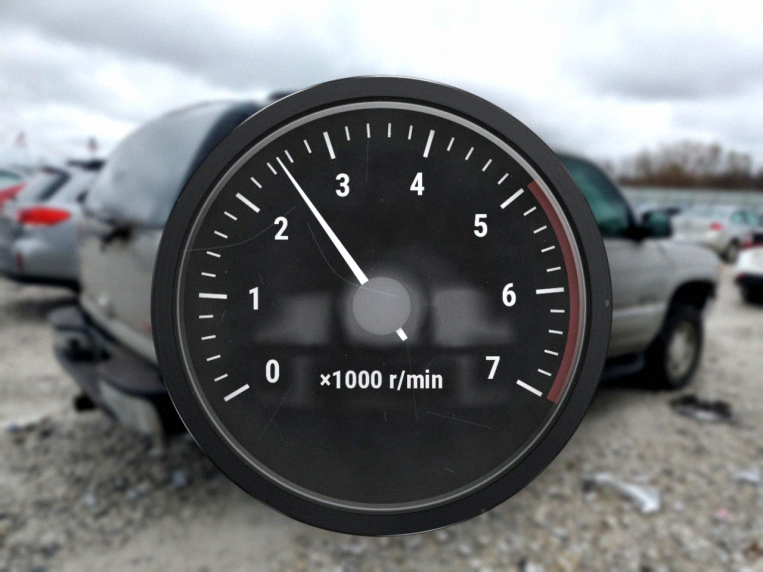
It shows value=2500 unit=rpm
